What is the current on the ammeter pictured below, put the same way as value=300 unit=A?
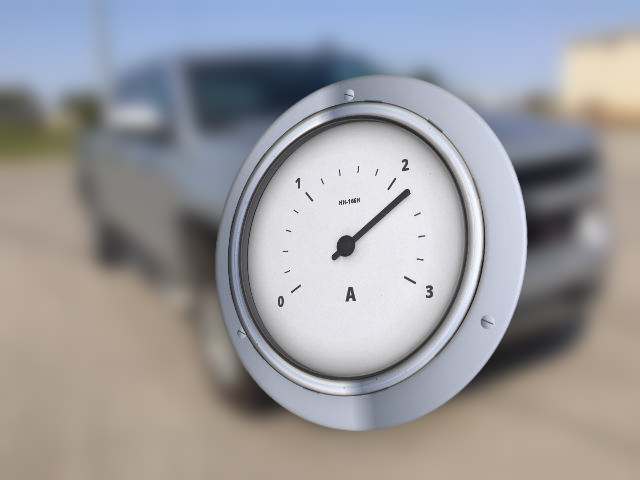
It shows value=2.2 unit=A
